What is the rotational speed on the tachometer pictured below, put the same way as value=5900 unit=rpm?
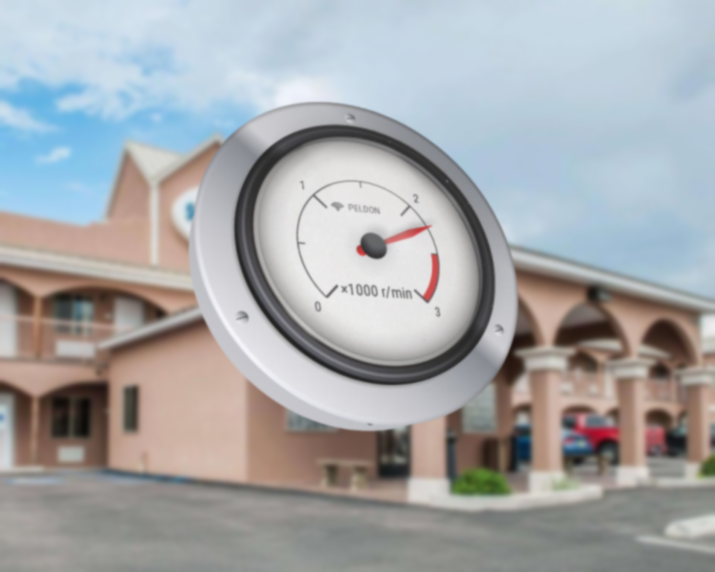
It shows value=2250 unit=rpm
